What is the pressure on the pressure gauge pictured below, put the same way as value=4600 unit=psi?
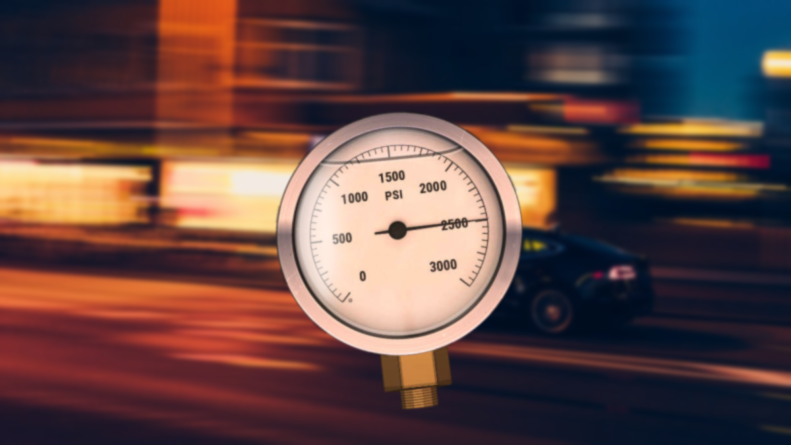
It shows value=2500 unit=psi
